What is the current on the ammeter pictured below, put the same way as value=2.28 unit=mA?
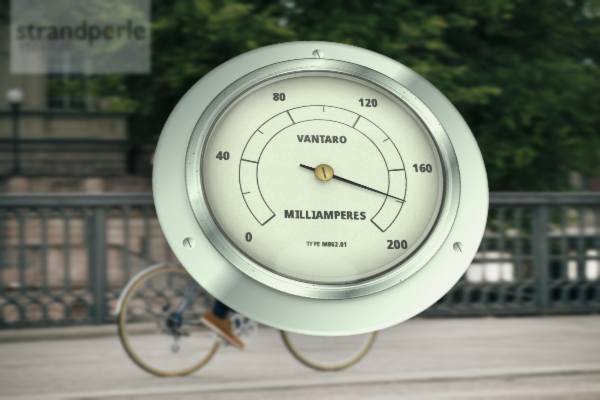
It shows value=180 unit=mA
